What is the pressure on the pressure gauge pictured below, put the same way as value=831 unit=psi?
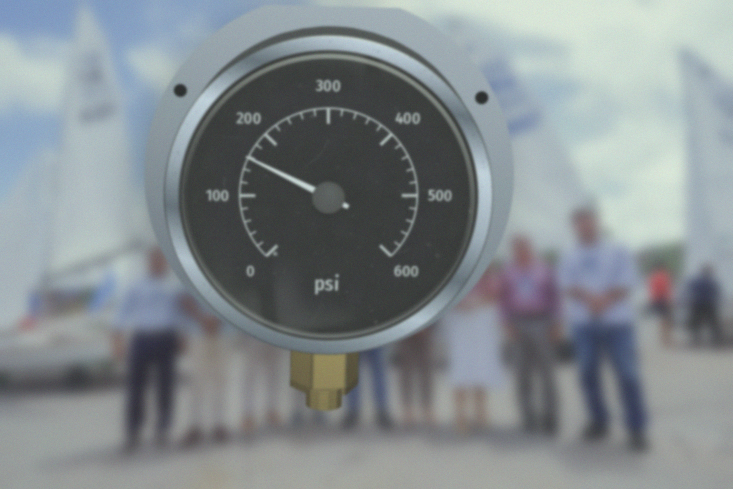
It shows value=160 unit=psi
